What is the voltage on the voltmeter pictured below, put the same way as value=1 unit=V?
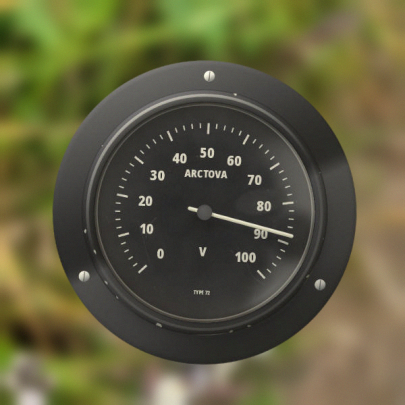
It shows value=88 unit=V
